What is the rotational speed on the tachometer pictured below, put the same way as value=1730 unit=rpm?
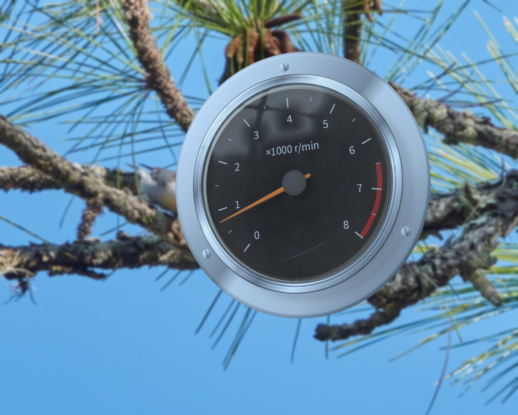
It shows value=750 unit=rpm
